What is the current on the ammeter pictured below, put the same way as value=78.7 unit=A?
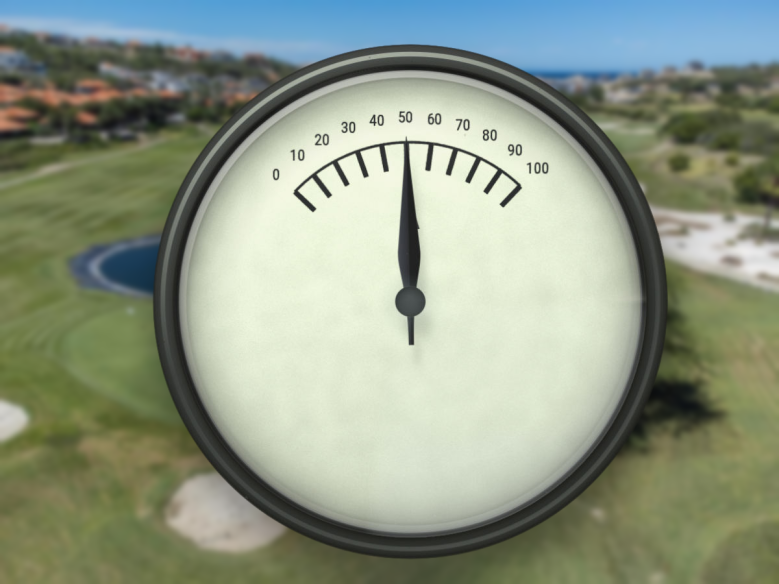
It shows value=50 unit=A
